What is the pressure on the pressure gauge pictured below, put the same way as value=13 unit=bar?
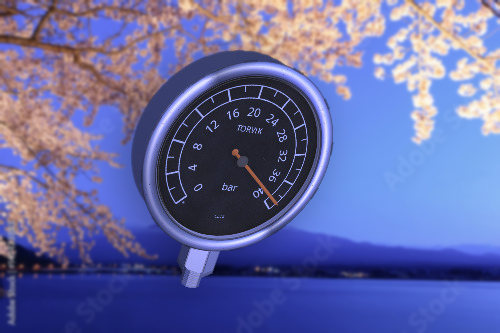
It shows value=39 unit=bar
